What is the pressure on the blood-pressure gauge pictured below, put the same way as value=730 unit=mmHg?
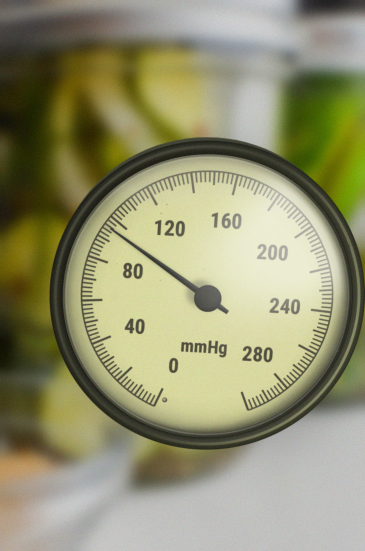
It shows value=96 unit=mmHg
